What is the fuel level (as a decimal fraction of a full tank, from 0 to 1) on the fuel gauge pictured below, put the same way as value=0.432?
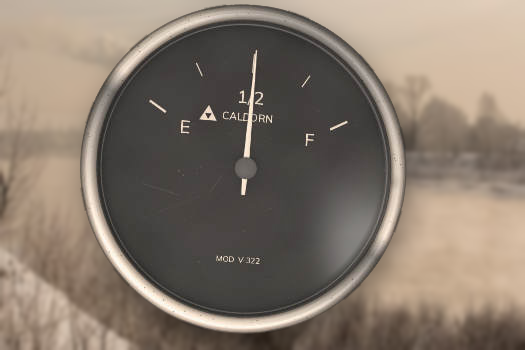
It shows value=0.5
